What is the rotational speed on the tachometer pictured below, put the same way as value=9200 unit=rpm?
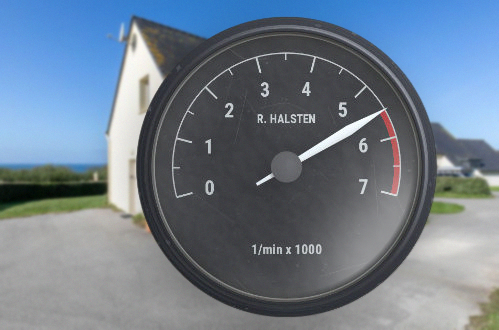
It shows value=5500 unit=rpm
